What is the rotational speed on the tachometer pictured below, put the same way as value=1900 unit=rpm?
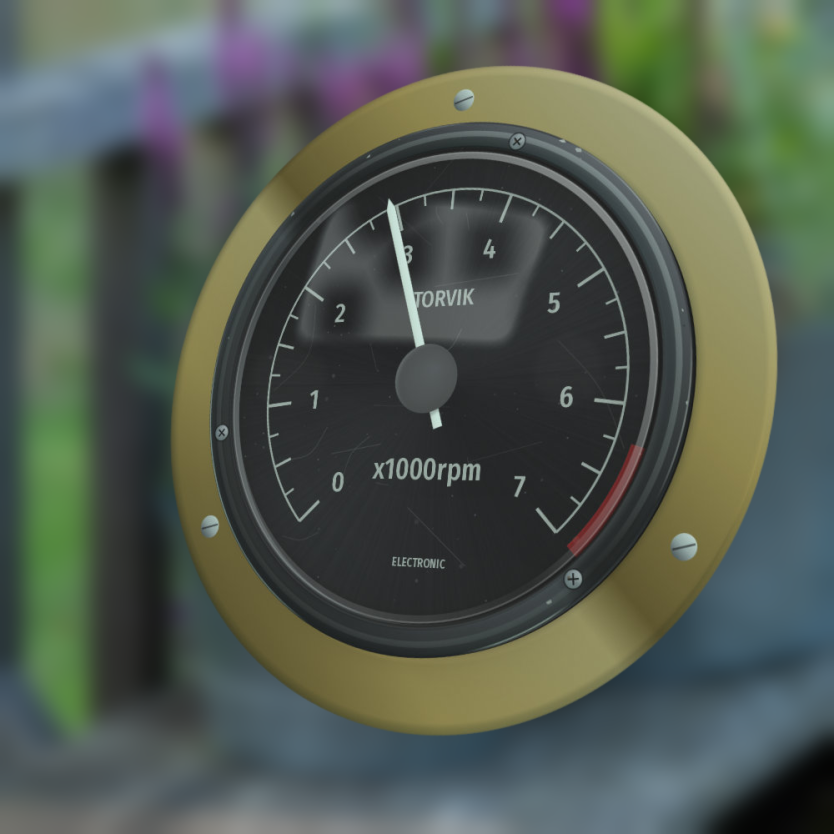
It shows value=3000 unit=rpm
